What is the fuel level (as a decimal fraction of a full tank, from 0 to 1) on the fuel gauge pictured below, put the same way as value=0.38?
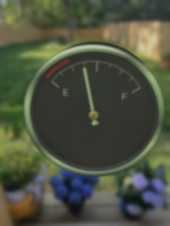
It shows value=0.375
